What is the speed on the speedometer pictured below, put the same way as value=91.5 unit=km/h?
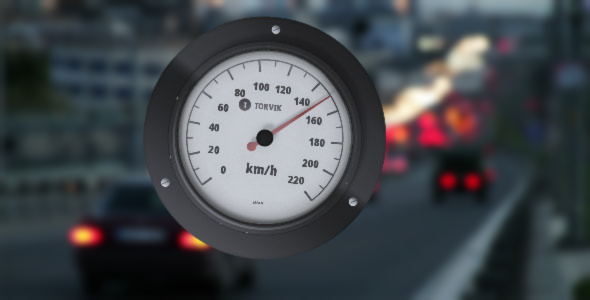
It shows value=150 unit=km/h
